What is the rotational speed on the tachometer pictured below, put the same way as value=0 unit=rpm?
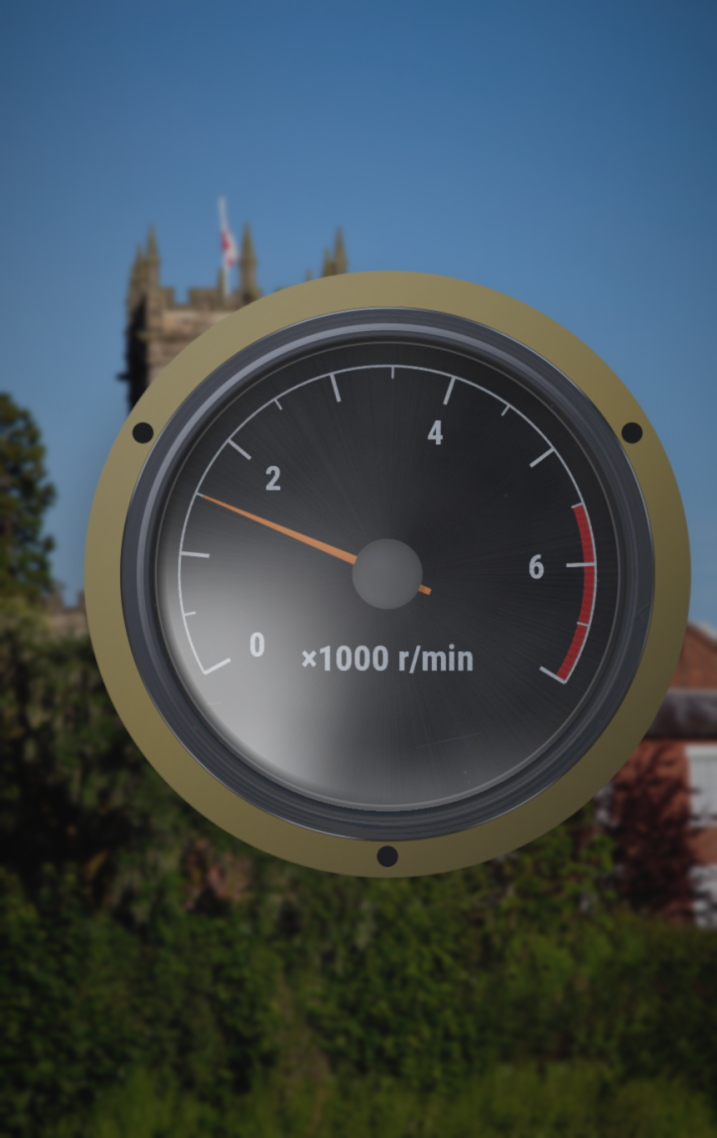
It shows value=1500 unit=rpm
